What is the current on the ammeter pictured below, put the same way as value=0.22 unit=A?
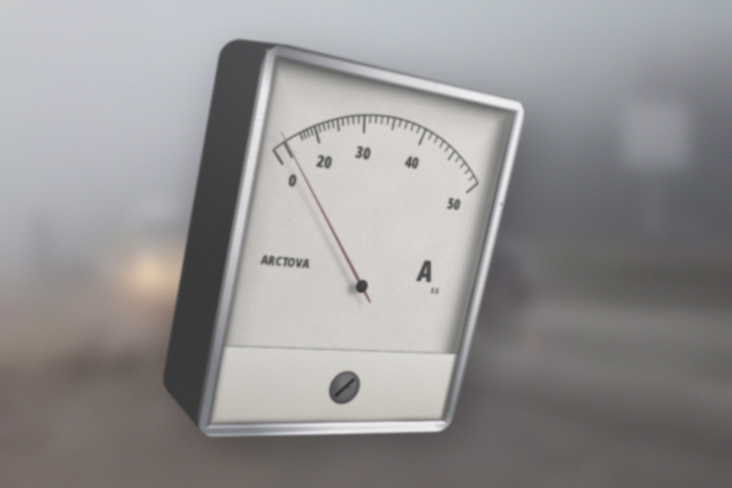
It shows value=10 unit=A
